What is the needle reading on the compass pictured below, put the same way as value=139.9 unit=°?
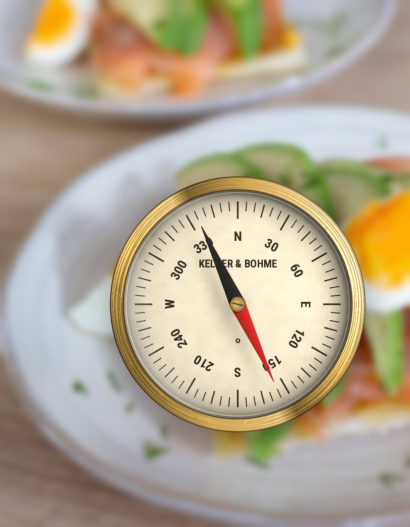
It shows value=155 unit=°
